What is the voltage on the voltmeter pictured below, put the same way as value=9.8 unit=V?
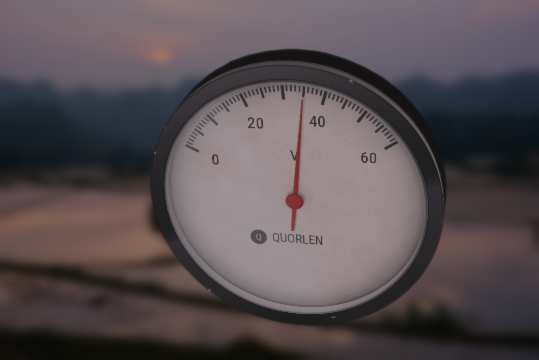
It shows value=35 unit=V
